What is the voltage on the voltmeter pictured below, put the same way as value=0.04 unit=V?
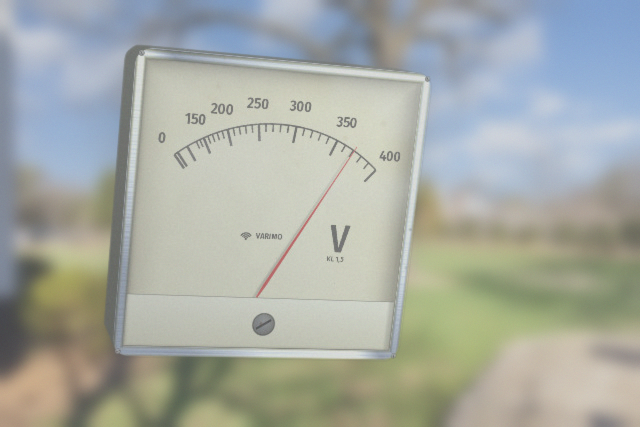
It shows value=370 unit=V
